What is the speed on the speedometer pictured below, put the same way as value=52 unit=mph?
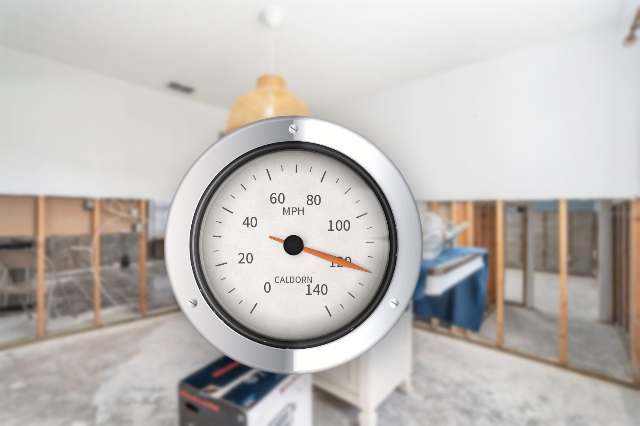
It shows value=120 unit=mph
